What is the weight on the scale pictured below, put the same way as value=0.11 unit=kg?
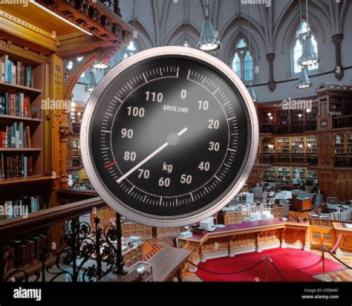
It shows value=75 unit=kg
